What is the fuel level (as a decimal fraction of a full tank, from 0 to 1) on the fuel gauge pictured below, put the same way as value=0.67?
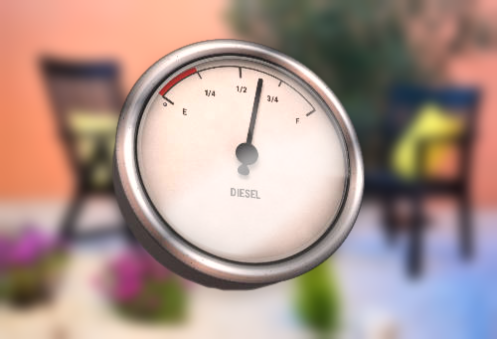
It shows value=0.625
